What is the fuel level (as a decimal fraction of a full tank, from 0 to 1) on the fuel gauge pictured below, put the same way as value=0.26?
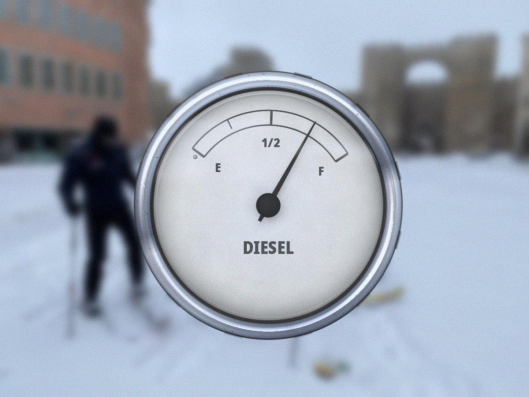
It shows value=0.75
